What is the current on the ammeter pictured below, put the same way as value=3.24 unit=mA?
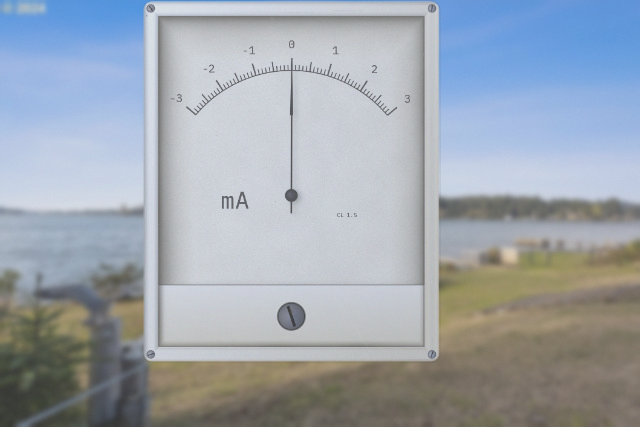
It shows value=0 unit=mA
